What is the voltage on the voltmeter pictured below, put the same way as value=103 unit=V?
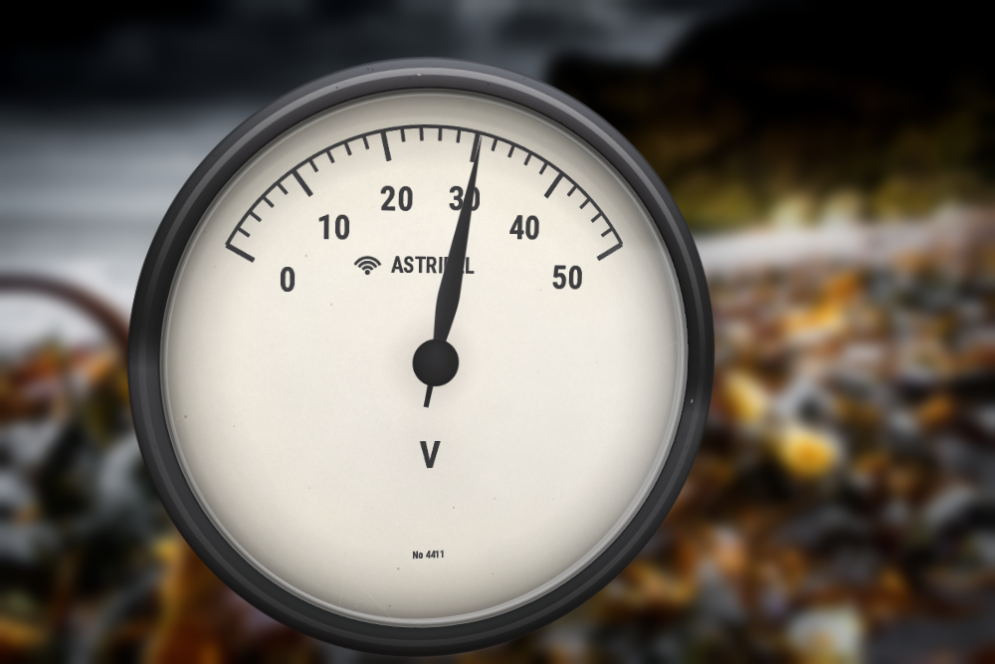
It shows value=30 unit=V
